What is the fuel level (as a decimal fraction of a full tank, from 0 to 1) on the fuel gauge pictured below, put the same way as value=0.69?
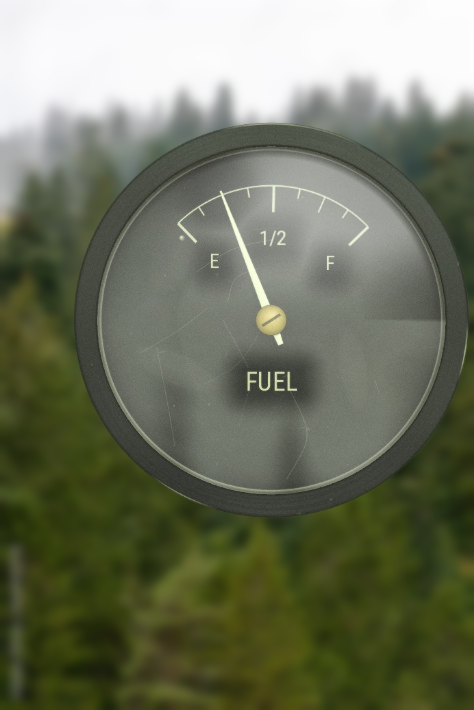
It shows value=0.25
